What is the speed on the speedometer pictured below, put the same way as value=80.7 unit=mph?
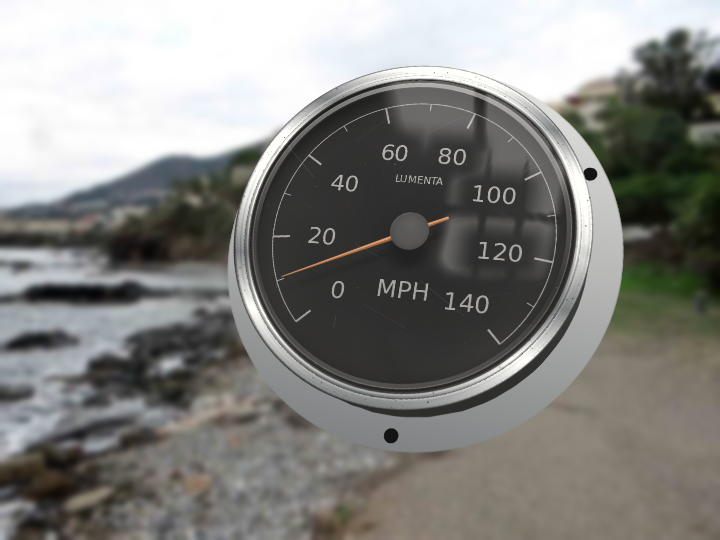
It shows value=10 unit=mph
